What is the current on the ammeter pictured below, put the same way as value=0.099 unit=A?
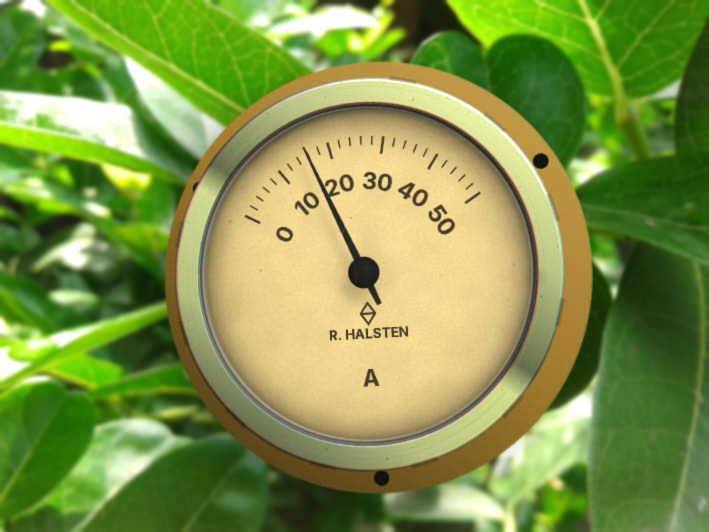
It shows value=16 unit=A
